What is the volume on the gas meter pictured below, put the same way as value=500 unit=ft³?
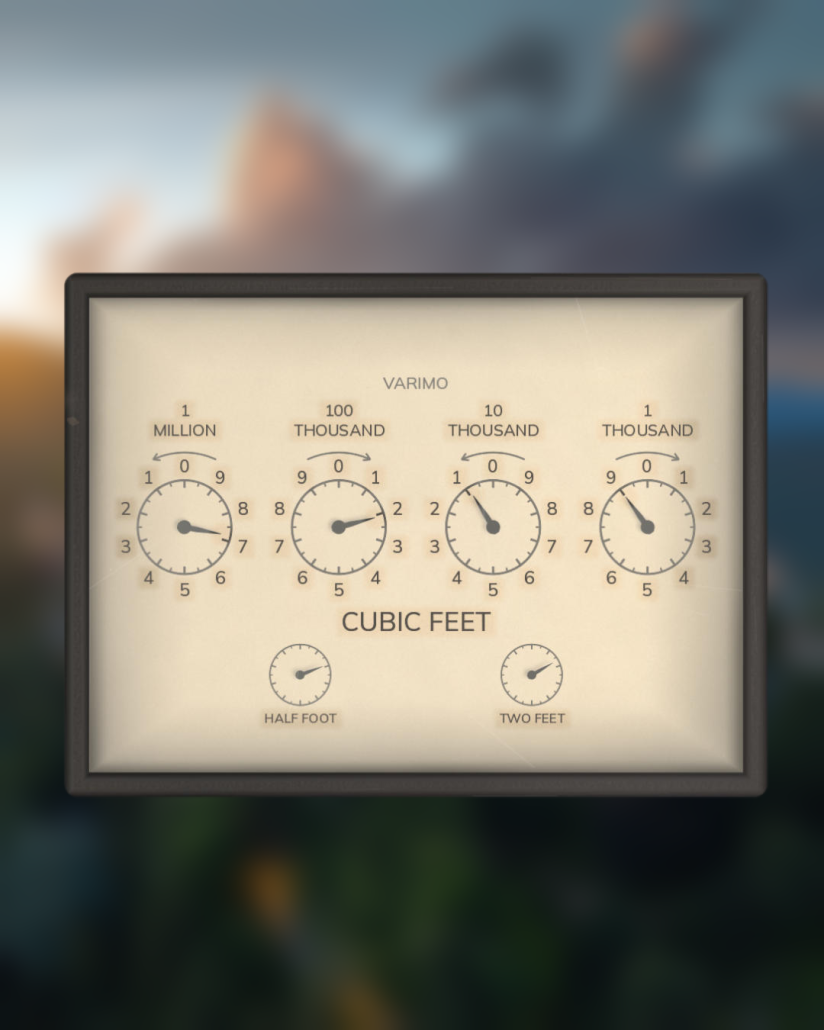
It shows value=720900 unit=ft³
